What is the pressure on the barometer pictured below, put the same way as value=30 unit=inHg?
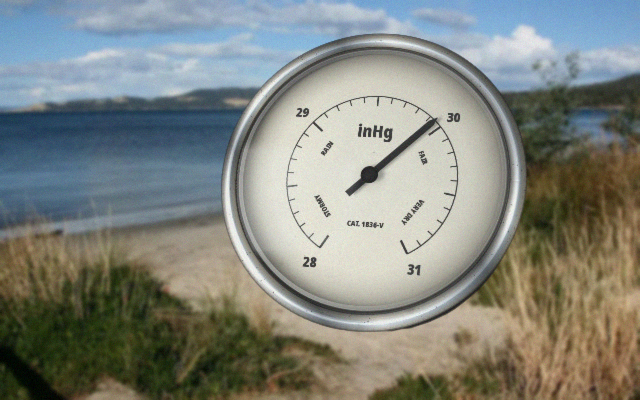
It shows value=29.95 unit=inHg
